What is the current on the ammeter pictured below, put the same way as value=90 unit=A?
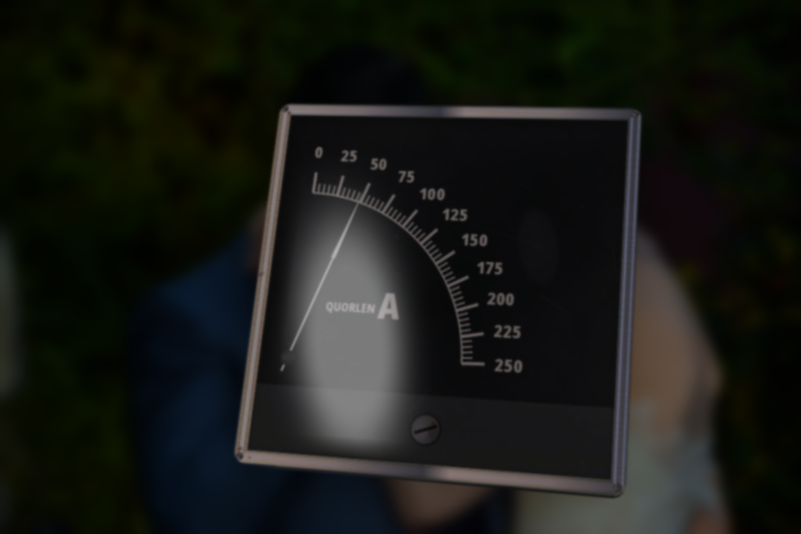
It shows value=50 unit=A
